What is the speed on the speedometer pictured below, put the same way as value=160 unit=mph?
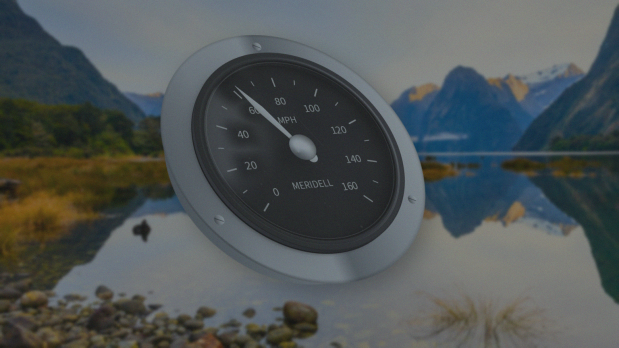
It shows value=60 unit=mph
